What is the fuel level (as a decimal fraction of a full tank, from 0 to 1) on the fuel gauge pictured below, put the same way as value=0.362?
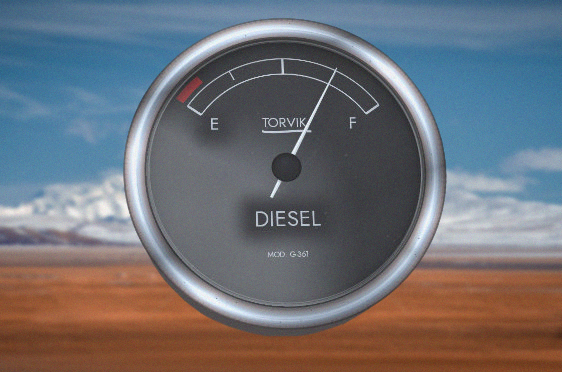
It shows value=0.75
